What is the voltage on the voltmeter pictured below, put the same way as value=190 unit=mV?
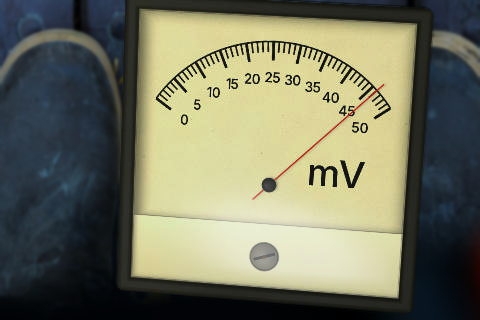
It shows value=46 unit=mV
